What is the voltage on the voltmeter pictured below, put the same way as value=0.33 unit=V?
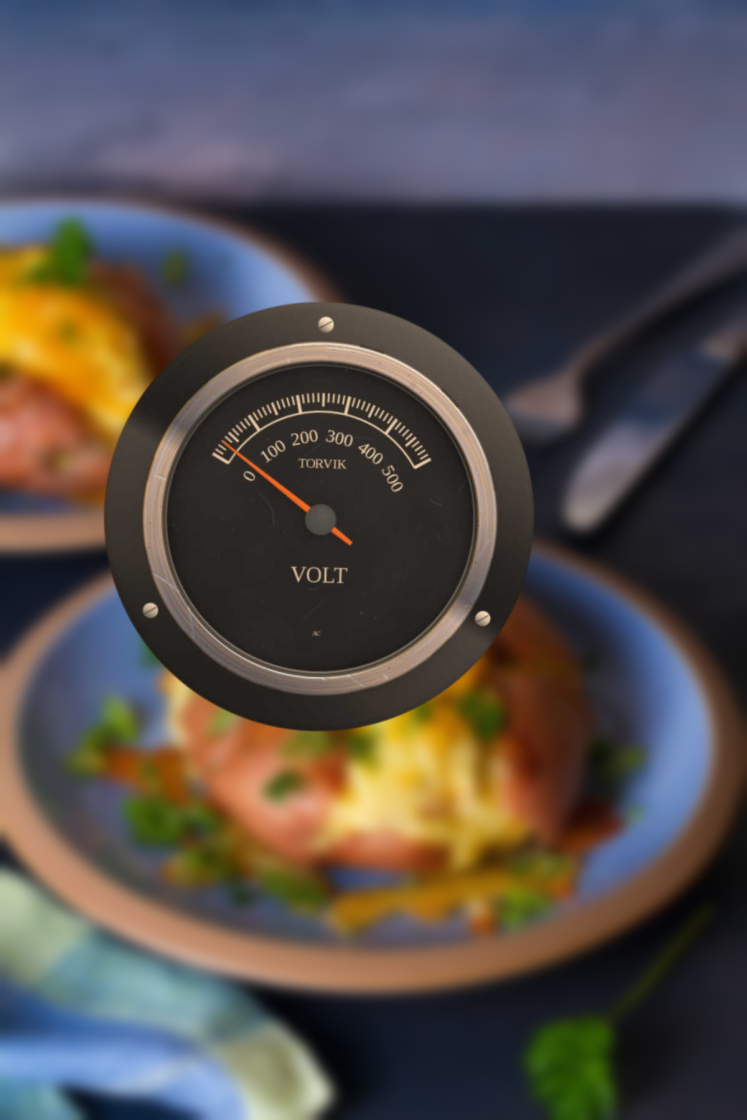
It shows value=30 unit=V
